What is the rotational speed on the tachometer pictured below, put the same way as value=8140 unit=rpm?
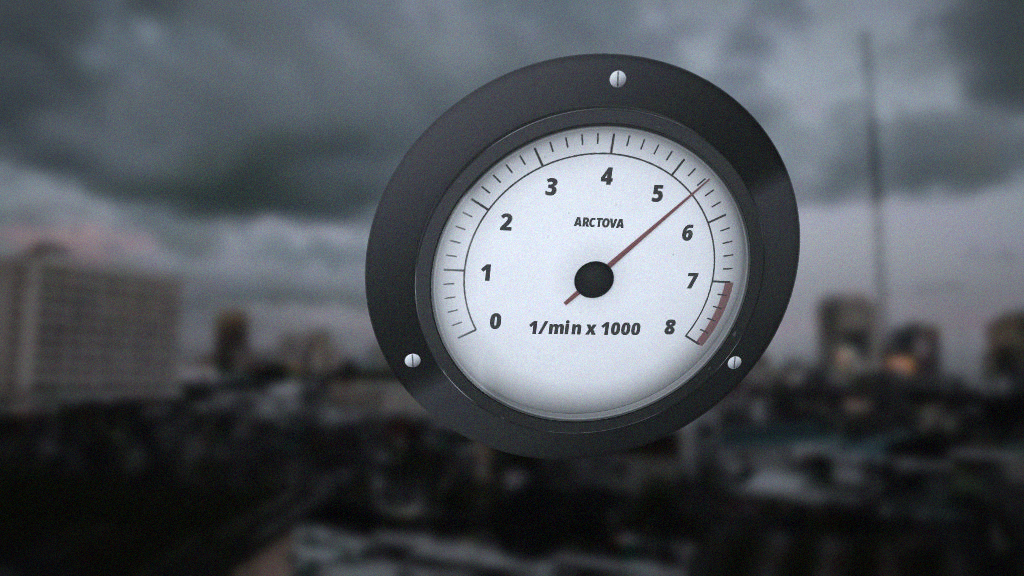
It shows value=5400 unit=rpm
